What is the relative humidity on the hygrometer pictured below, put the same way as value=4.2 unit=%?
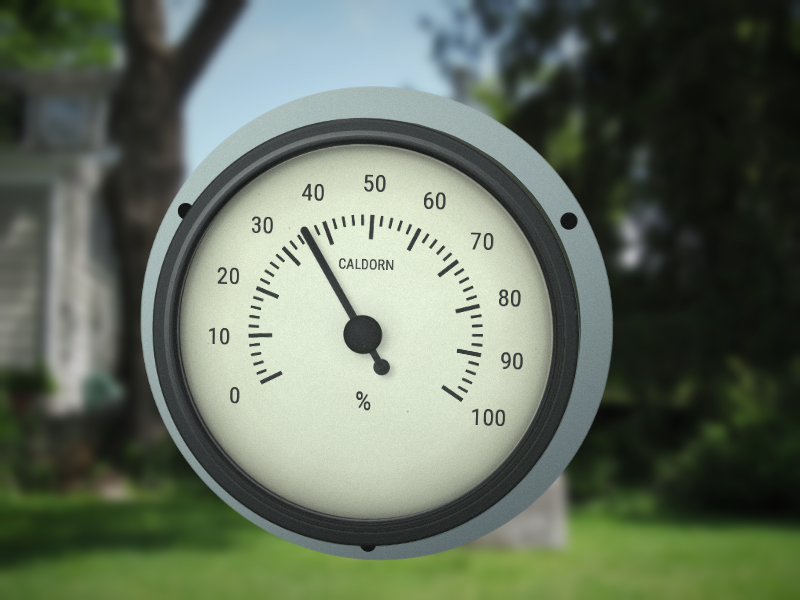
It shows value=36 unit=%
